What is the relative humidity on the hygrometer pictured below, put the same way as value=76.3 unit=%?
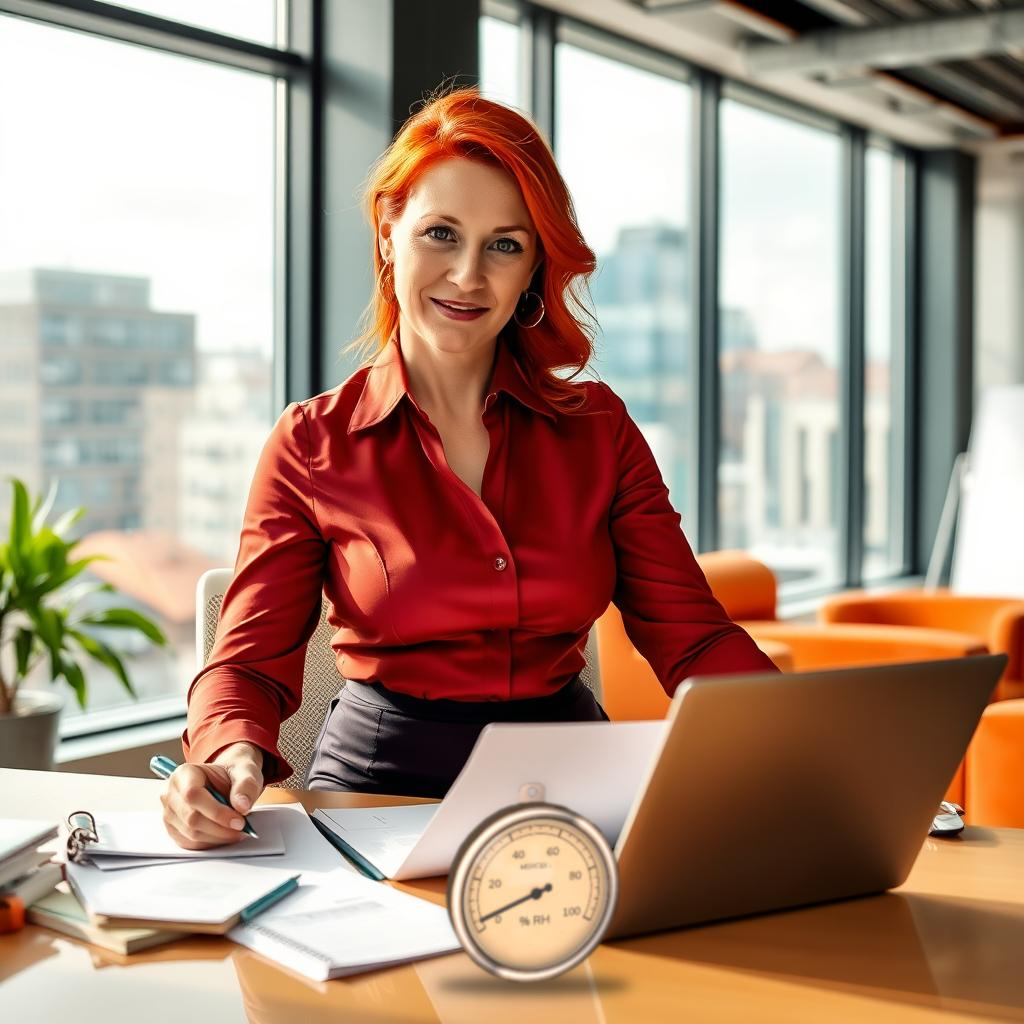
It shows value=4 unit=%
